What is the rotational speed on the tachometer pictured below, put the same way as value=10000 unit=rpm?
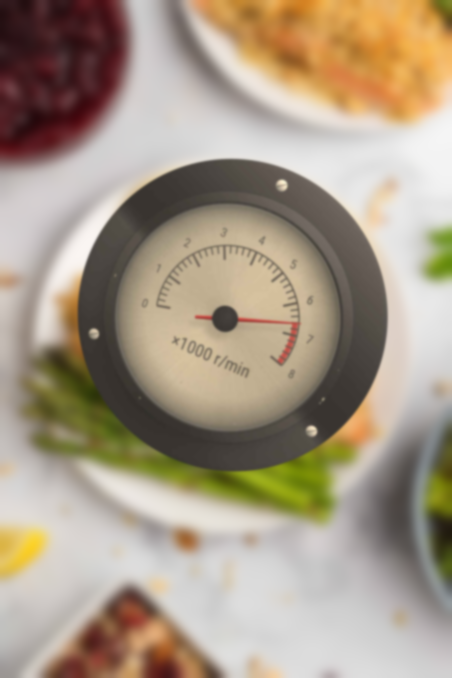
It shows value=6600 unit=rpm
